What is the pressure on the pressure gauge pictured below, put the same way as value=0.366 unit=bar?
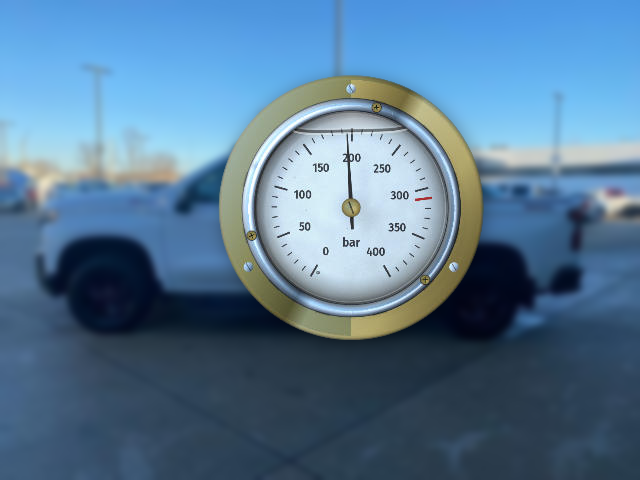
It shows value=195 unit=bar
